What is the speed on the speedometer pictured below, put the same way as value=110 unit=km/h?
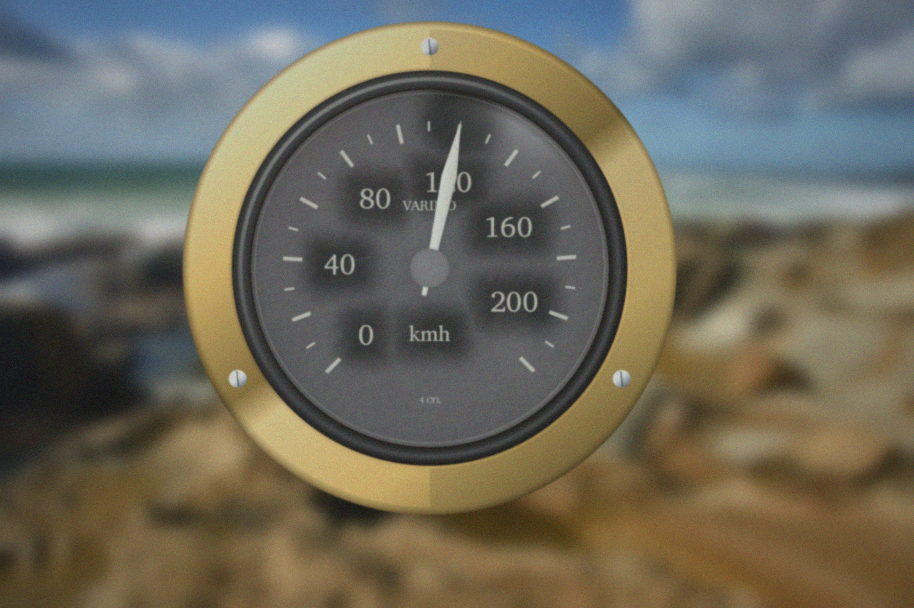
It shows value=120 unit=km/h
